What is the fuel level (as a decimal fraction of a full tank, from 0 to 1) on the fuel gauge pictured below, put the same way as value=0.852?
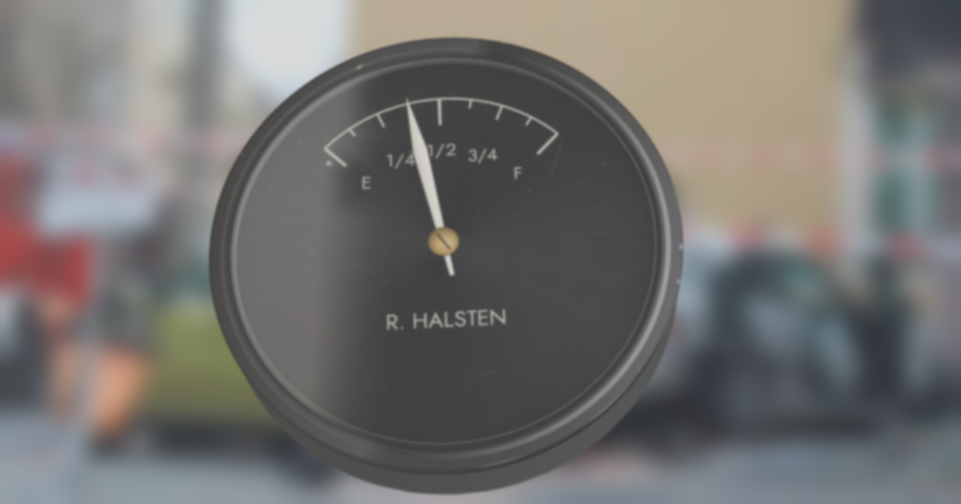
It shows value=0.375
